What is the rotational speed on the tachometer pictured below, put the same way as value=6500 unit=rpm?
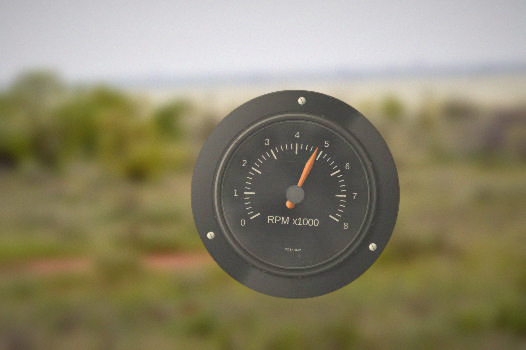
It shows value=4800 unit=rpm
